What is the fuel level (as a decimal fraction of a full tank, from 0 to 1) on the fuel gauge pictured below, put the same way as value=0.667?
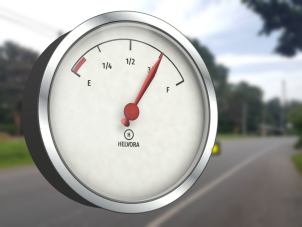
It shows value=0.75
